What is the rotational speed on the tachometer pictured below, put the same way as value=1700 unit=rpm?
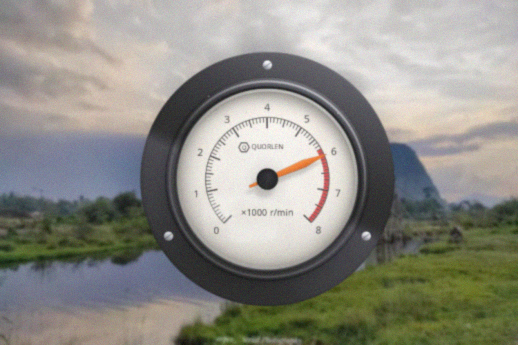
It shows value=6000 unit=rpm
